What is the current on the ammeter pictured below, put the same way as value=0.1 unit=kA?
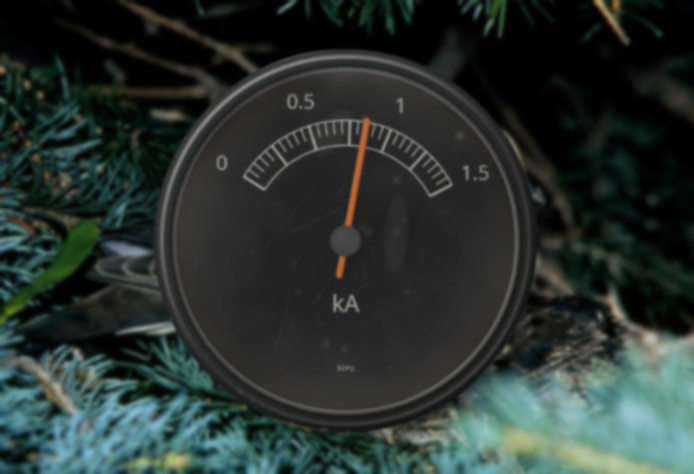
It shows value=0.85 unit=kA
